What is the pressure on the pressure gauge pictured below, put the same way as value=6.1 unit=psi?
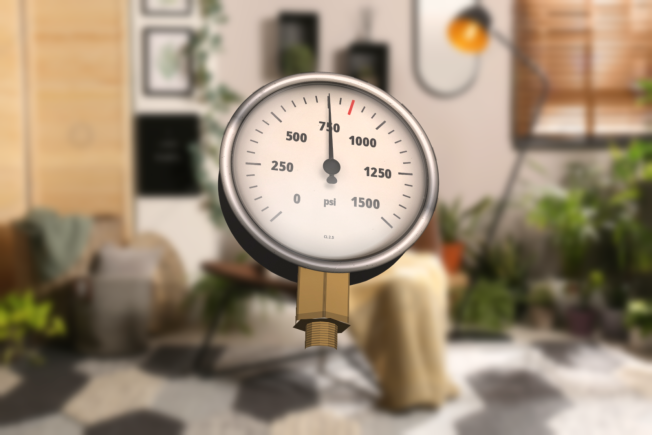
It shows value=750 unit=psi
